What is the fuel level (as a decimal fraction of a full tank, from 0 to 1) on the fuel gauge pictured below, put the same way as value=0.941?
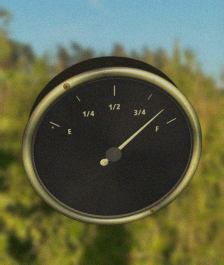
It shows value=0.875
